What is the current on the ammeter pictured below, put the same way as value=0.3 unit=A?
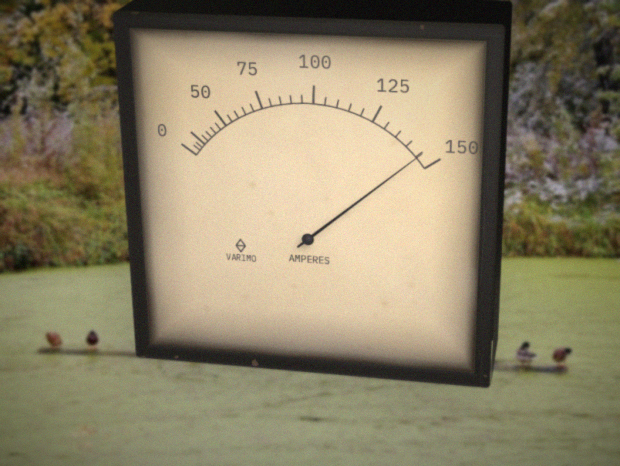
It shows value=145 unit=A
